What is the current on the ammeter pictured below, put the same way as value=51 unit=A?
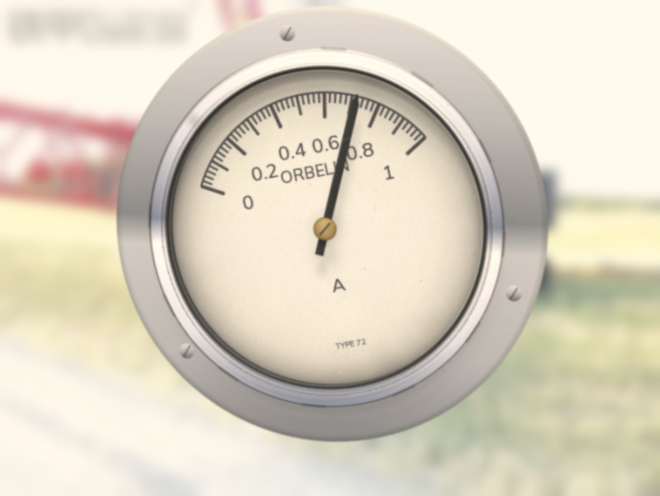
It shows value=0.72 unit=A
